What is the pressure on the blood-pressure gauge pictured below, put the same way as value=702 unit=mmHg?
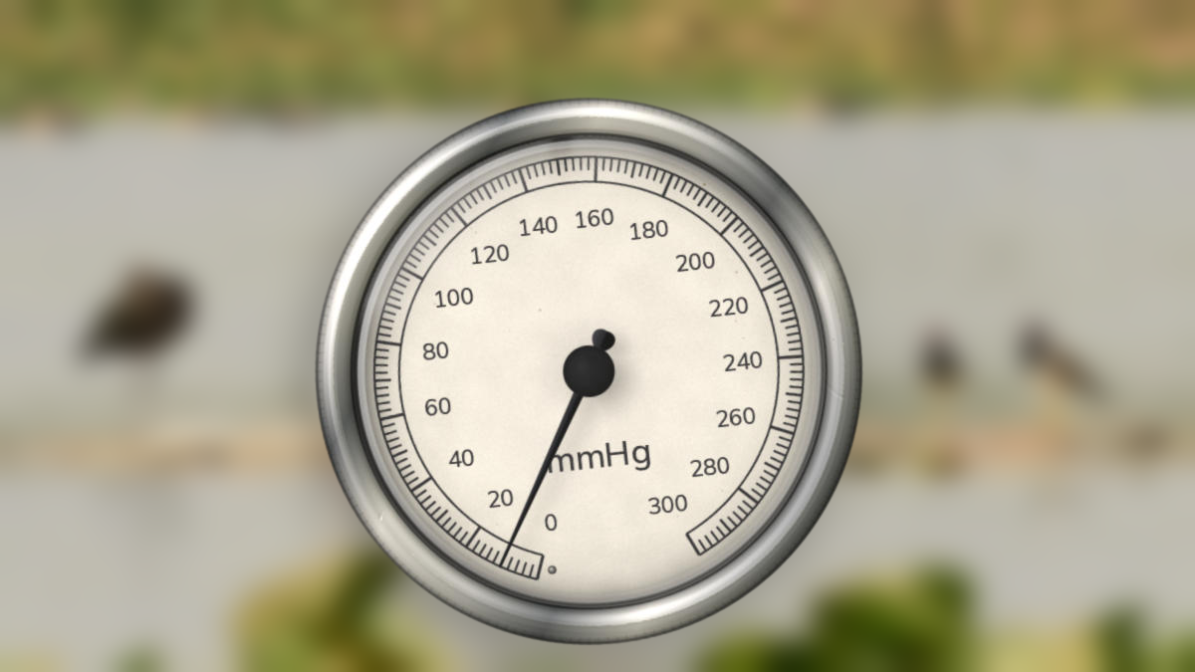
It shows value=10 unit=mmHg
